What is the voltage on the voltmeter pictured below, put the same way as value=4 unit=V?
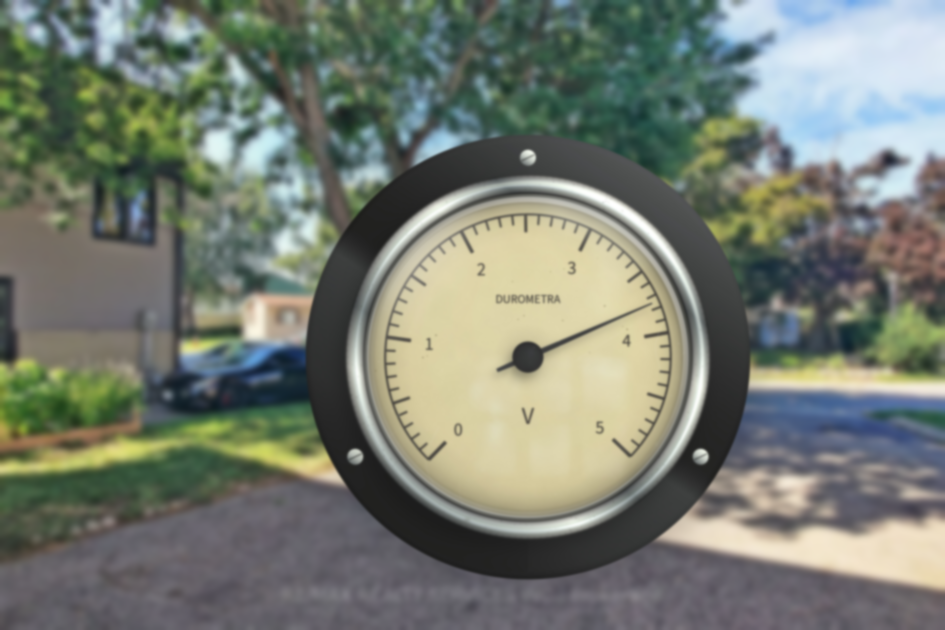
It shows value=3.75 unit=V
